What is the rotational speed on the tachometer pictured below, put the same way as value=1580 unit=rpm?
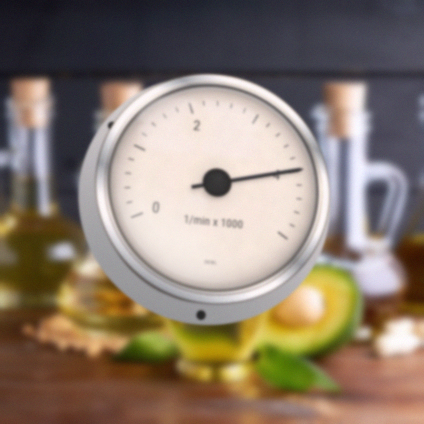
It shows value=4000 unit=rpm
